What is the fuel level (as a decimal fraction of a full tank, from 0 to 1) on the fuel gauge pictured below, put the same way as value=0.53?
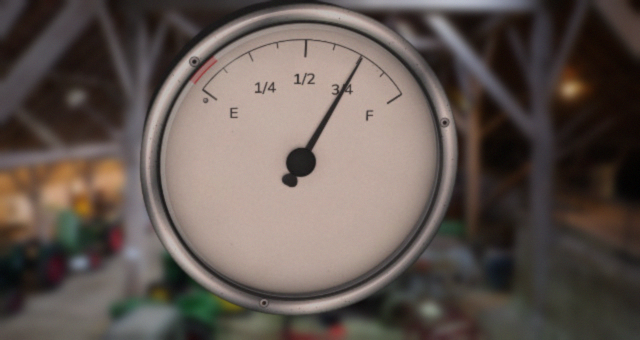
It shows value=0.75
